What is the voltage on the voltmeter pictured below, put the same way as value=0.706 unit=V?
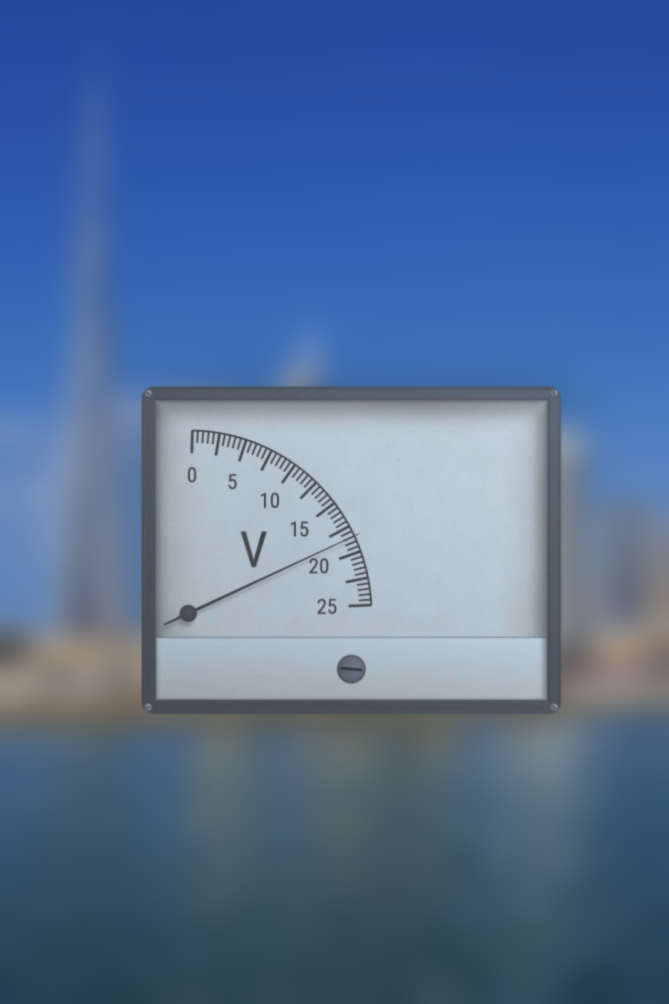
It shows value=18.5 unit=V
